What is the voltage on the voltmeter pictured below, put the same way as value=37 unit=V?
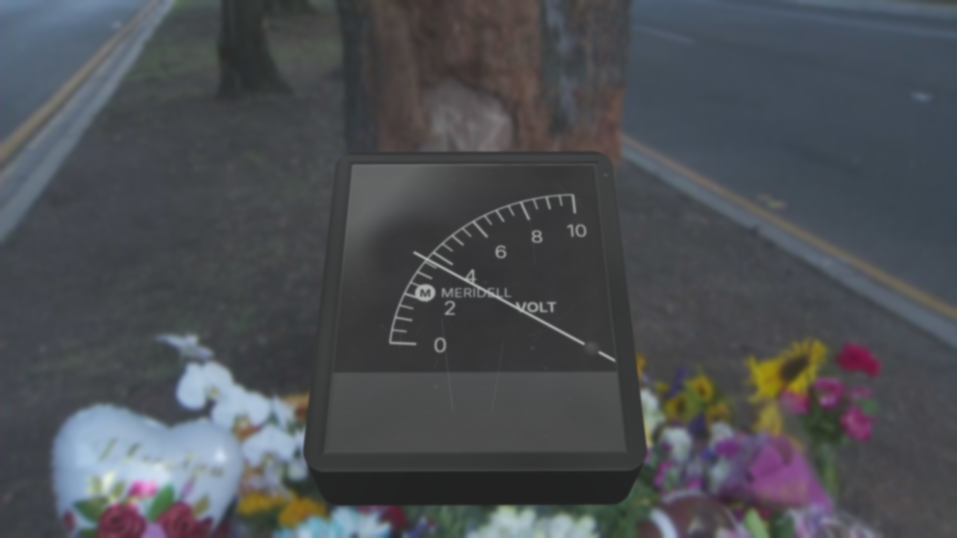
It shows value=3.5 unit=V
